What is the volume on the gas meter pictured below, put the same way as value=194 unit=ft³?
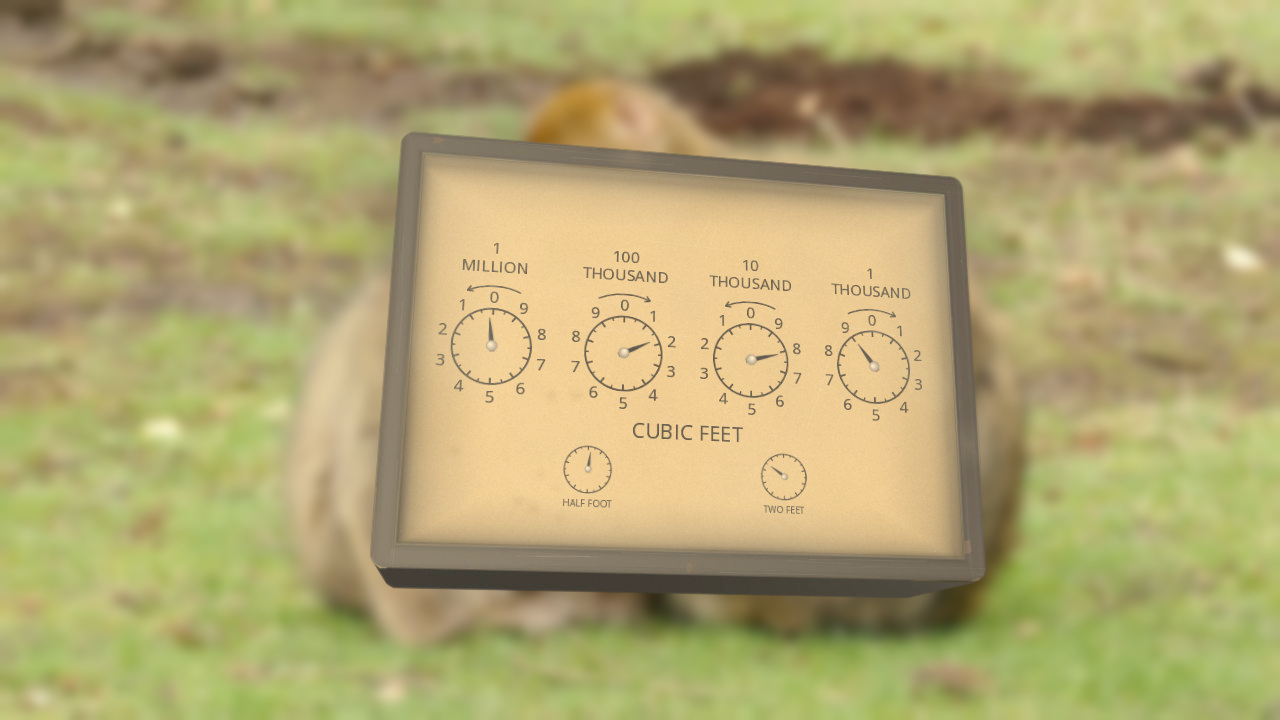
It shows value=17900 unit=ft³
